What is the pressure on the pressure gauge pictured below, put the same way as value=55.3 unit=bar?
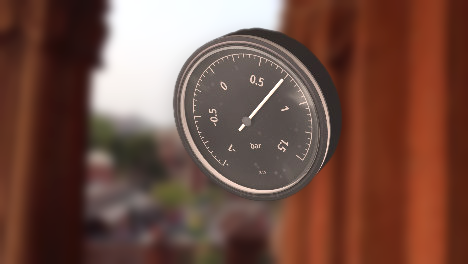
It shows value=0.75 unit=bar
